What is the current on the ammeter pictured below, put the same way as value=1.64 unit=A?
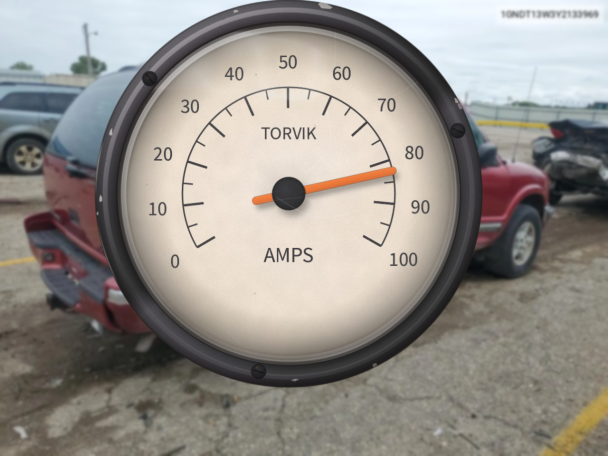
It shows value=82.5 unit=A
